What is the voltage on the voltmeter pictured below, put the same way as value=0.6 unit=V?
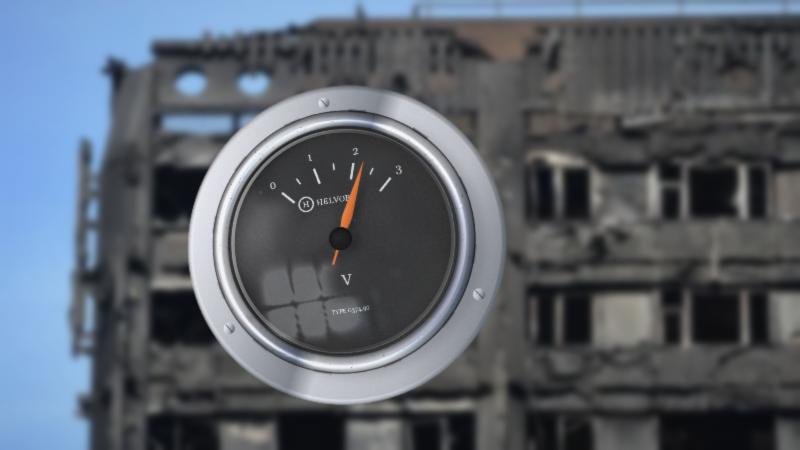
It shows value=2.25 unit=V
